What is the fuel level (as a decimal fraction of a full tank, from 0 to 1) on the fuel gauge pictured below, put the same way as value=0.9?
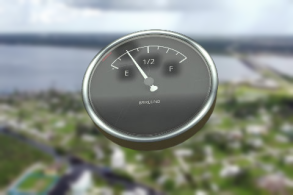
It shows value=0.25
